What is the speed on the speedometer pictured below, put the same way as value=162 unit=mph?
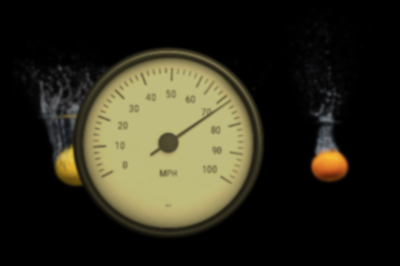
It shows value=72 unit=mph
